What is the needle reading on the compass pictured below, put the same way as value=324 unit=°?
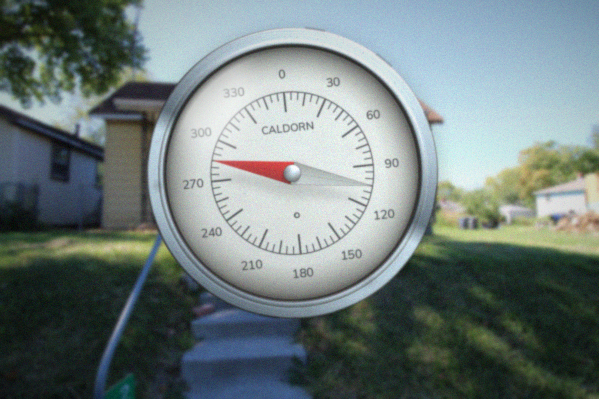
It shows value=285 unit=°
